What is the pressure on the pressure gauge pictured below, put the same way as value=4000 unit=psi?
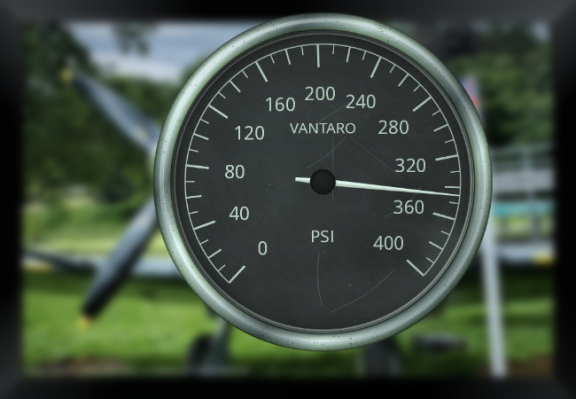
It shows value=345 unit=psi
